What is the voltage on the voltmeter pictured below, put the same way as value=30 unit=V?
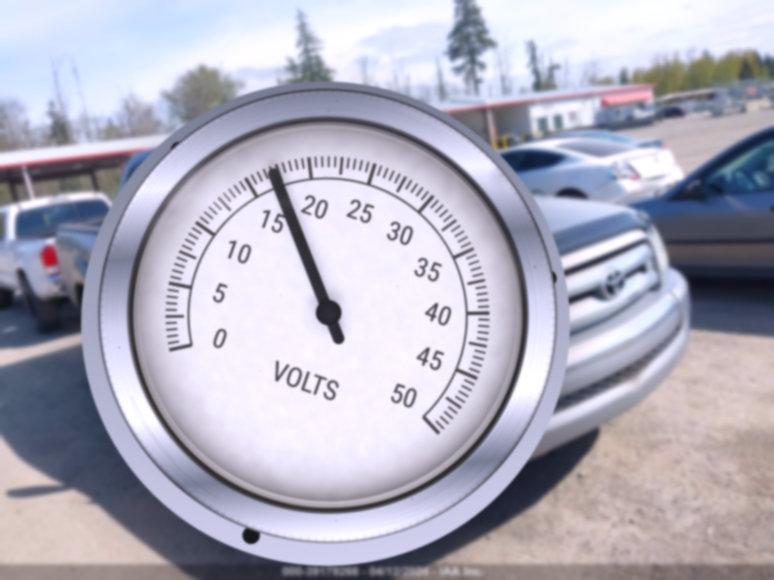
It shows value=17 unit=V
